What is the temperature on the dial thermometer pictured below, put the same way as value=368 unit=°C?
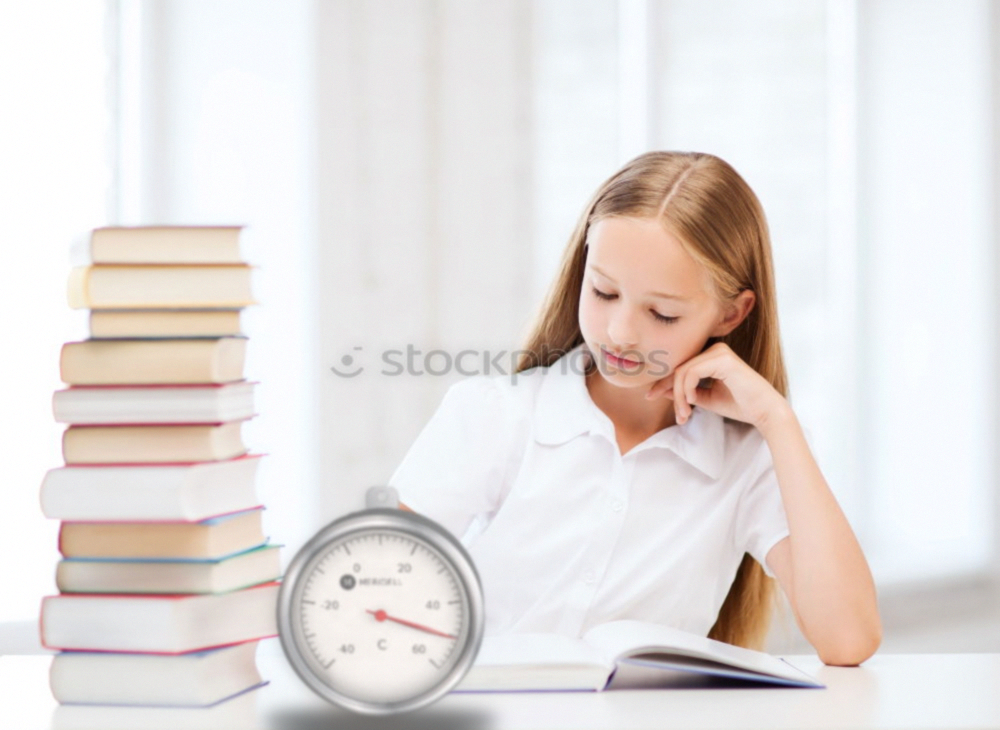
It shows value=50 unit=°C
